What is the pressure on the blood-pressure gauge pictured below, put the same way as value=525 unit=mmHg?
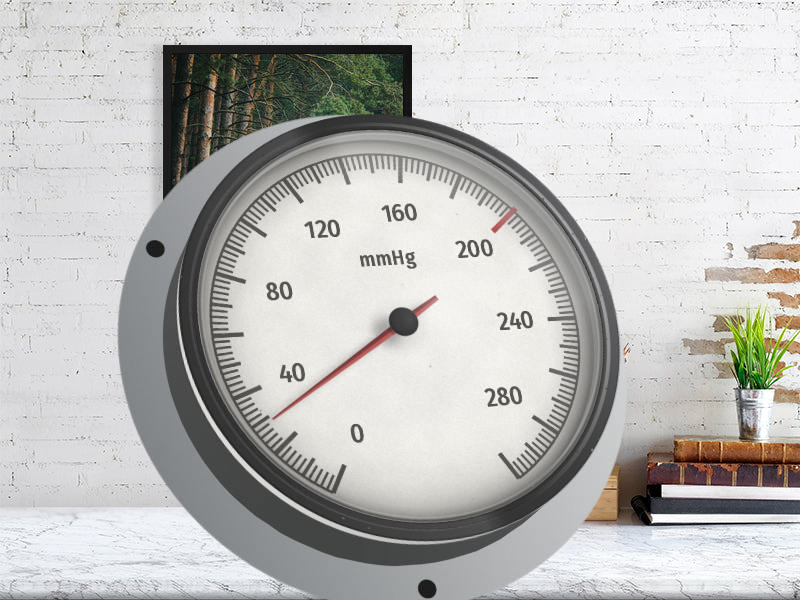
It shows value=28 unit=mmHg
